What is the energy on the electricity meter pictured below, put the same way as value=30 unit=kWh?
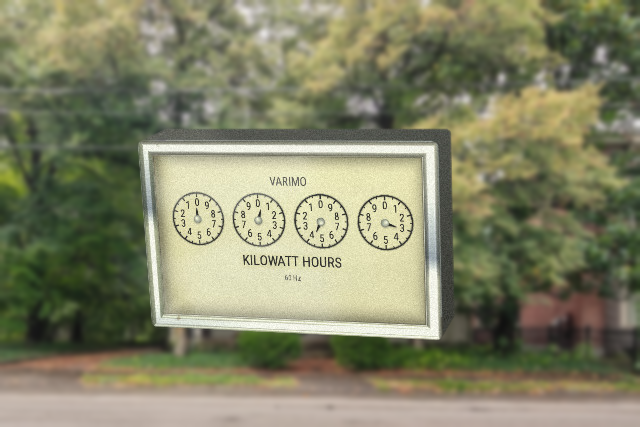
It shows value=43 unit=kWh
